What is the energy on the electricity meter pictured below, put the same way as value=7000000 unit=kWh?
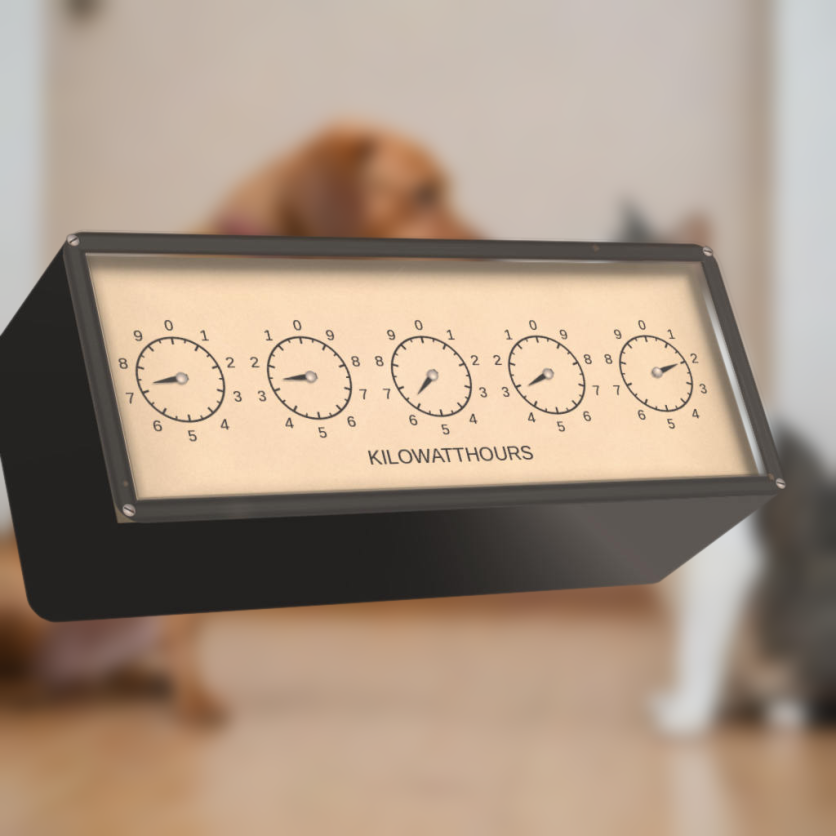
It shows value=72632 unit=kWh
